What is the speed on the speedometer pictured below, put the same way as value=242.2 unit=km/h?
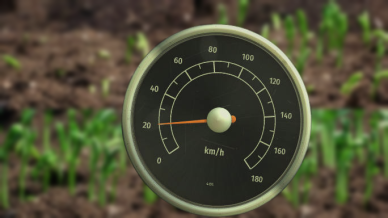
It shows value=20 unit=km/h
